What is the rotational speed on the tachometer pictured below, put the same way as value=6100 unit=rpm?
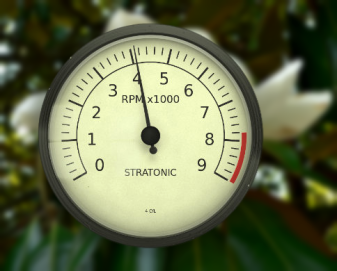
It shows value=4100 unit=rpm
